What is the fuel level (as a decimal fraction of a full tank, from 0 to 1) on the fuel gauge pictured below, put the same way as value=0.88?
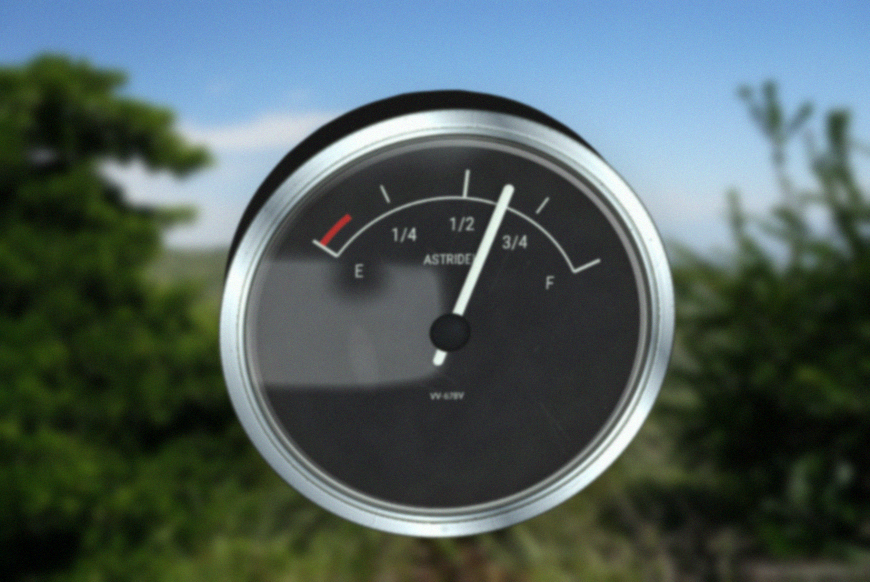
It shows value=0.625
